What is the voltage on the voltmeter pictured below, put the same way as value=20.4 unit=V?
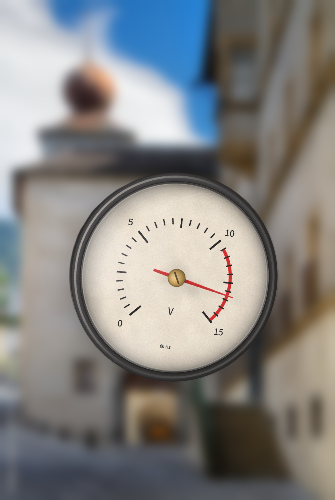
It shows value=13.25 unit=V
